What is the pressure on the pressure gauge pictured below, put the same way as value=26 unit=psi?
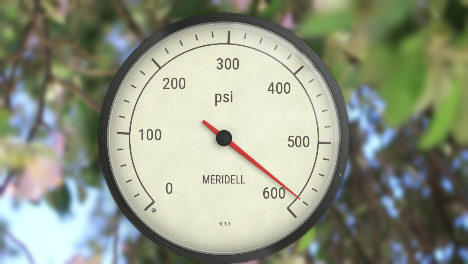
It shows value=580 unit=psi
